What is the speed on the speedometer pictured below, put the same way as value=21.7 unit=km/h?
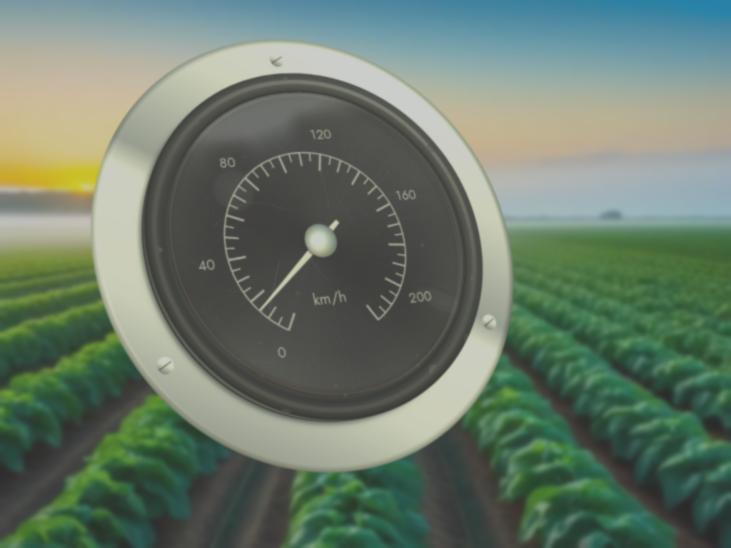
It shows value=15 unit=km/h
